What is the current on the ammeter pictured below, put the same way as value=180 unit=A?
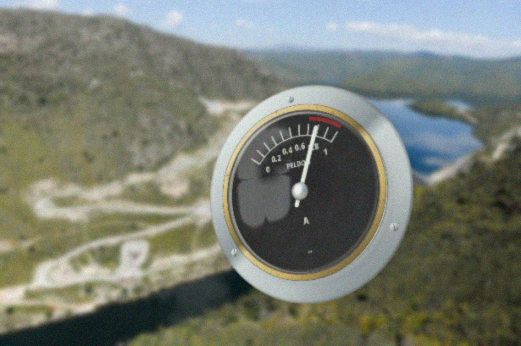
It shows value=0.8 unit=A
